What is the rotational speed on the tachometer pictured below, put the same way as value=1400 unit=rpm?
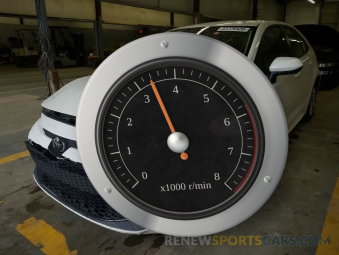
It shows value=3400 unit=rpm
